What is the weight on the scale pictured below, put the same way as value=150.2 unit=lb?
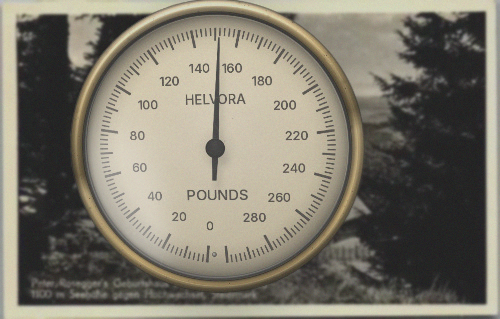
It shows value=152 unit=lb
